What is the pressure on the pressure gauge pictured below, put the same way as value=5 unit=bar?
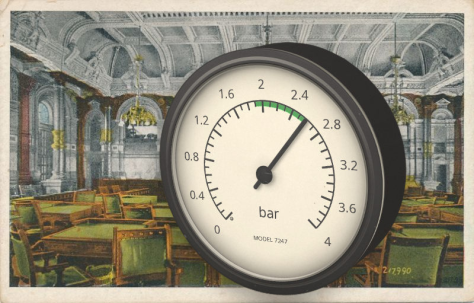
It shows value=2.6 unit=bar
